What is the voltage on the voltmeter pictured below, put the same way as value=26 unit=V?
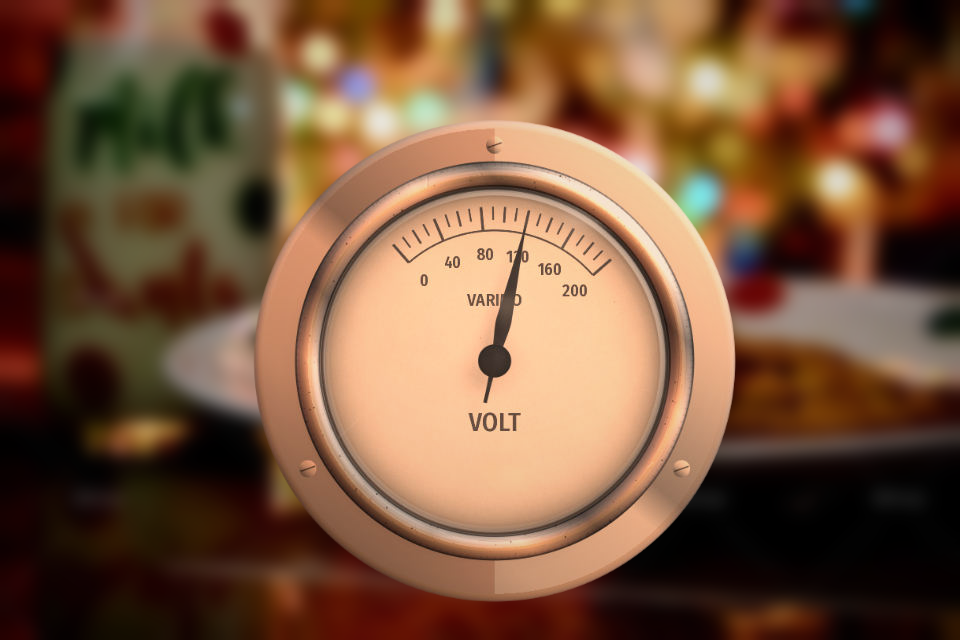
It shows value=120 unit=V
